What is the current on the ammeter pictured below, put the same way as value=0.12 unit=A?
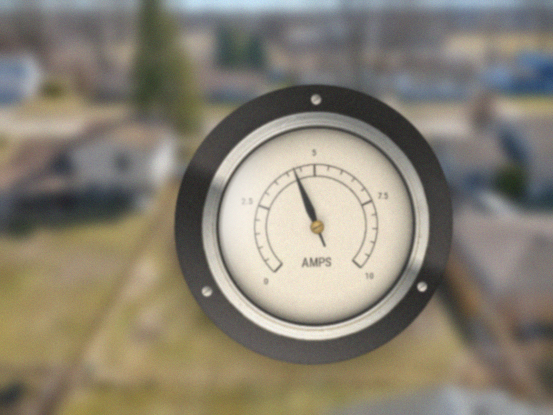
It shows value=4.25 unit=A
